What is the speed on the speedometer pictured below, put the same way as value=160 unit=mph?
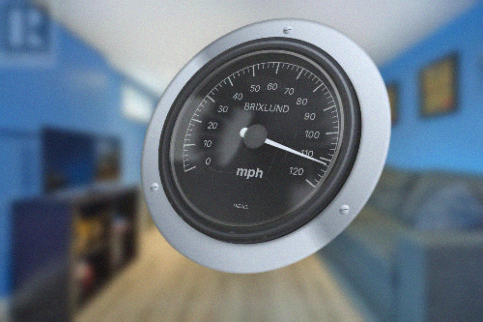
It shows value=112 unit=mph
